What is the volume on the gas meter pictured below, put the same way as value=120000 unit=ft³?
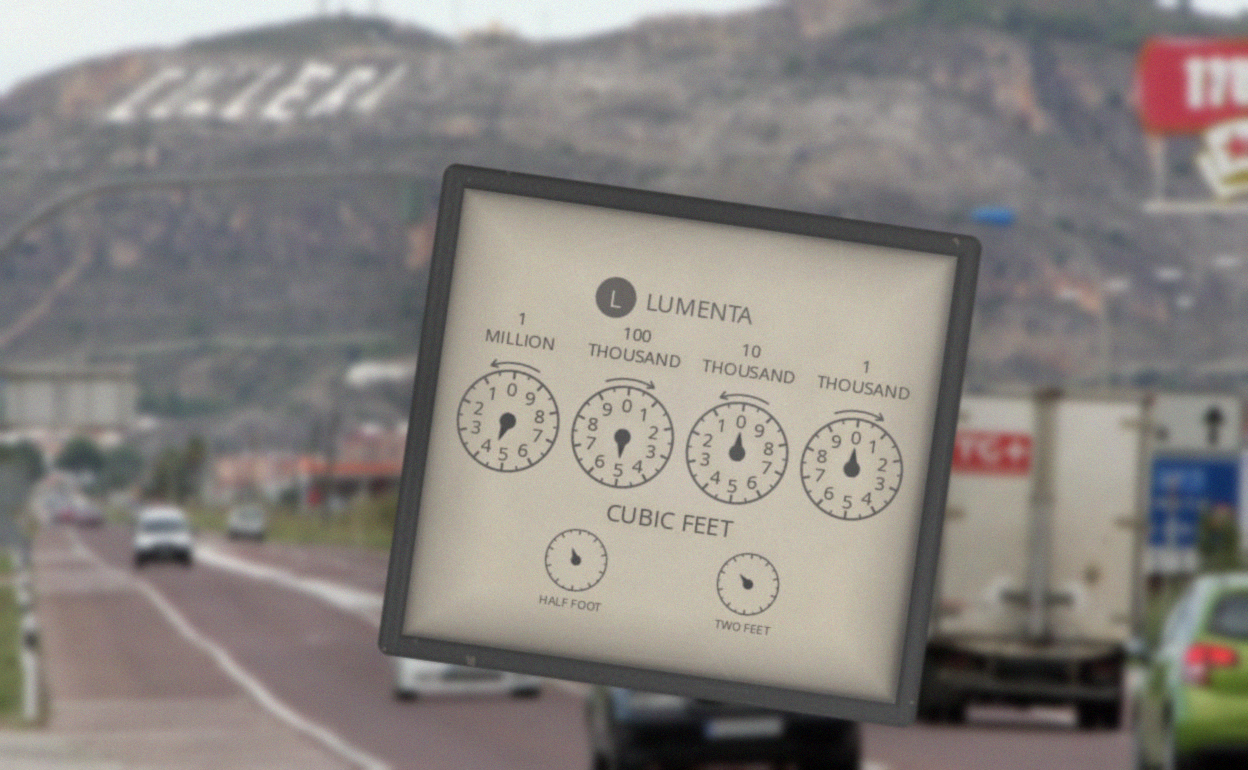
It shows value=450000 unit=ft³
